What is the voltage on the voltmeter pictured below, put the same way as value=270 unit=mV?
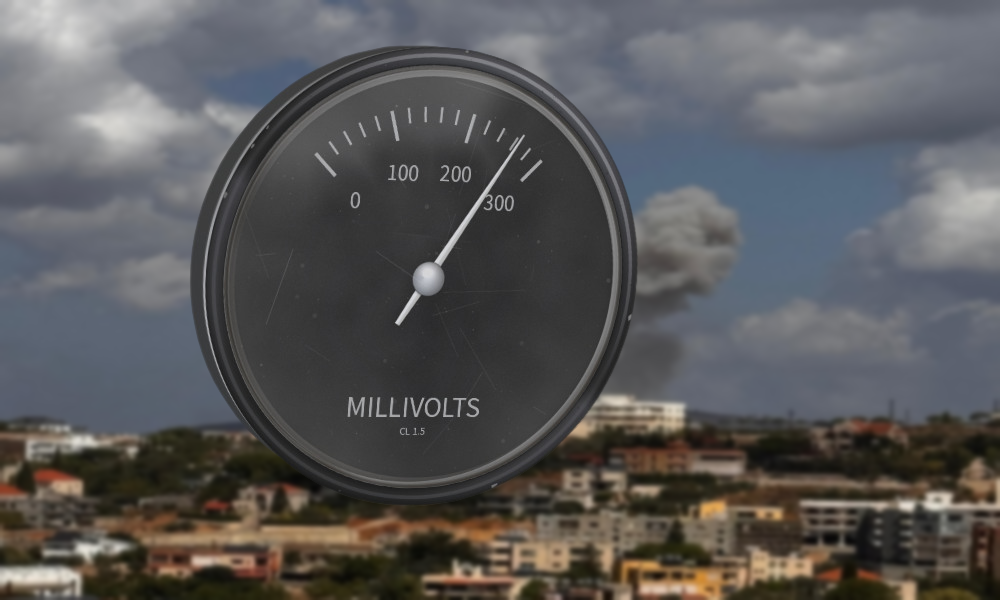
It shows value=260 unit=mV
